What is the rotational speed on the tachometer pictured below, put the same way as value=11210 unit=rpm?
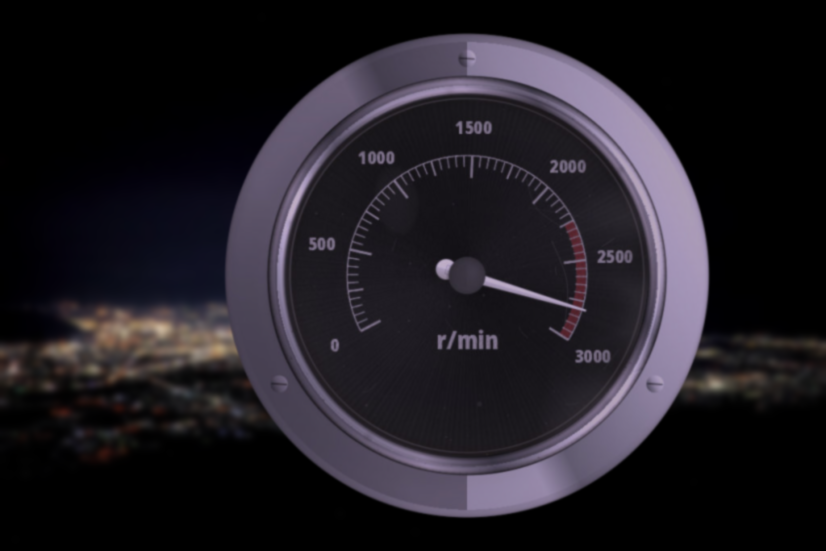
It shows value=2800 unit=rpm
